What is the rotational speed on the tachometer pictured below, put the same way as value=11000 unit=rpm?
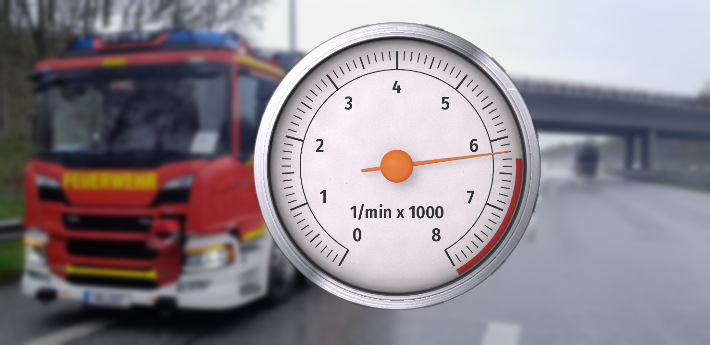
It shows value=6200 unit=rpm
